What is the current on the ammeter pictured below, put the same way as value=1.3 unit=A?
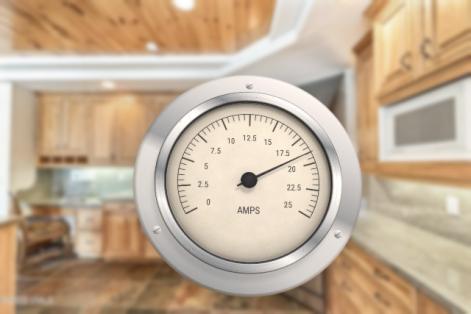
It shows value=19 unit=A
